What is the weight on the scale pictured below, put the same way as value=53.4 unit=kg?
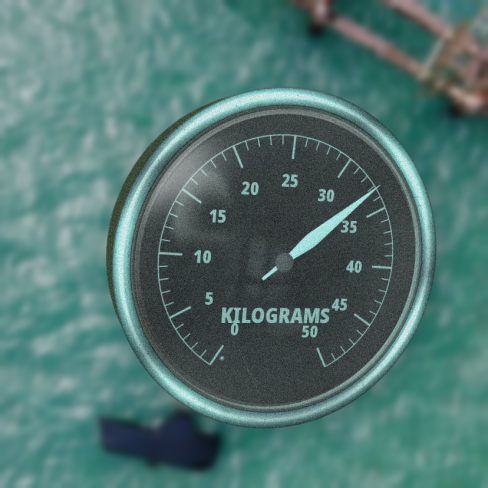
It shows value=33 unit=kg
